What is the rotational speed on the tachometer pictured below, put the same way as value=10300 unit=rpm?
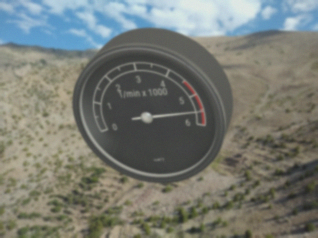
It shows value=5500 unit=rpm
